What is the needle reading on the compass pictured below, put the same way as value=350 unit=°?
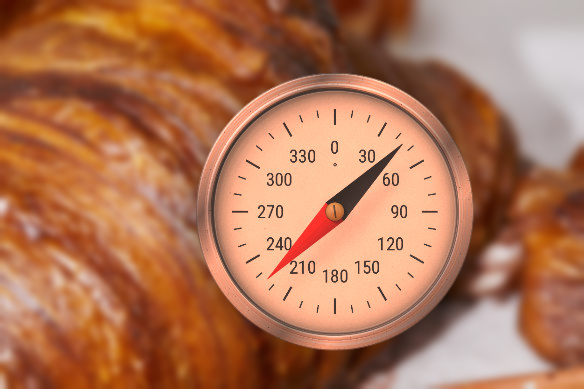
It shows value=225 unit=°
